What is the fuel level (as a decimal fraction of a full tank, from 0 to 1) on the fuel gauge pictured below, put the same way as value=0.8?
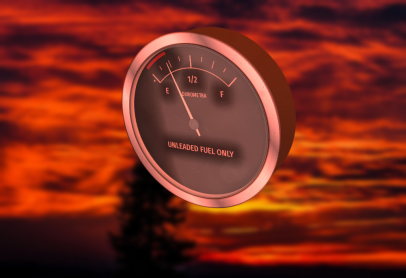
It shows value=0.25
